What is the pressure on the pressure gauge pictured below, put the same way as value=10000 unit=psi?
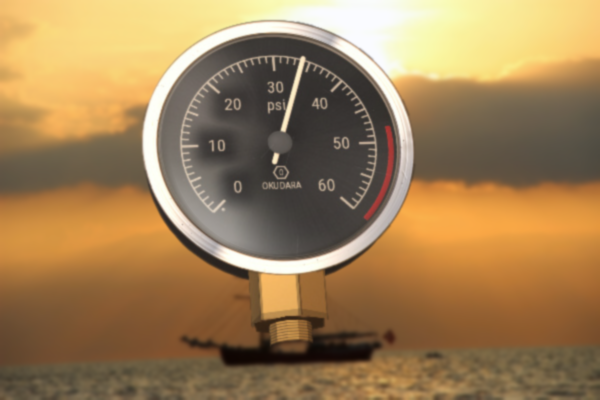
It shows value=34 unit=psi
